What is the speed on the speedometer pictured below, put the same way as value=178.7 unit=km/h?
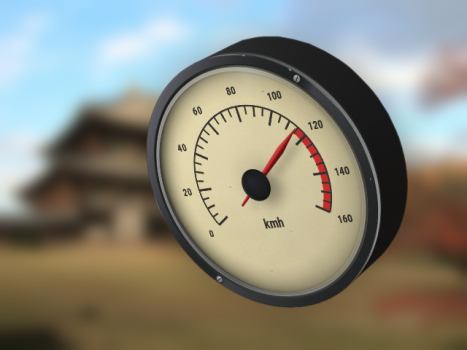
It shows value=115 unit=km/h
